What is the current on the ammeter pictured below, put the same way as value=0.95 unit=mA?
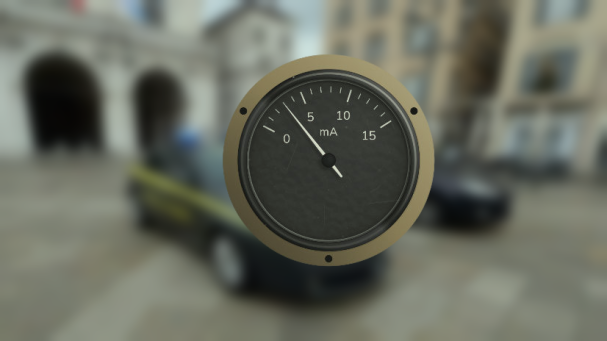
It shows value=3 unit=mA
